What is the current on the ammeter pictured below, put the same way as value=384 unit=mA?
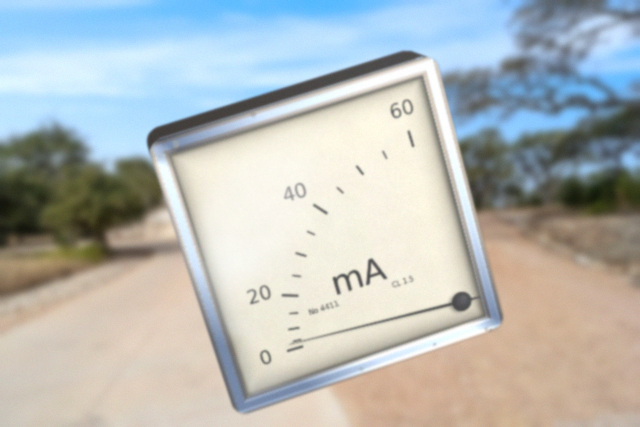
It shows value=5 unit=mA
